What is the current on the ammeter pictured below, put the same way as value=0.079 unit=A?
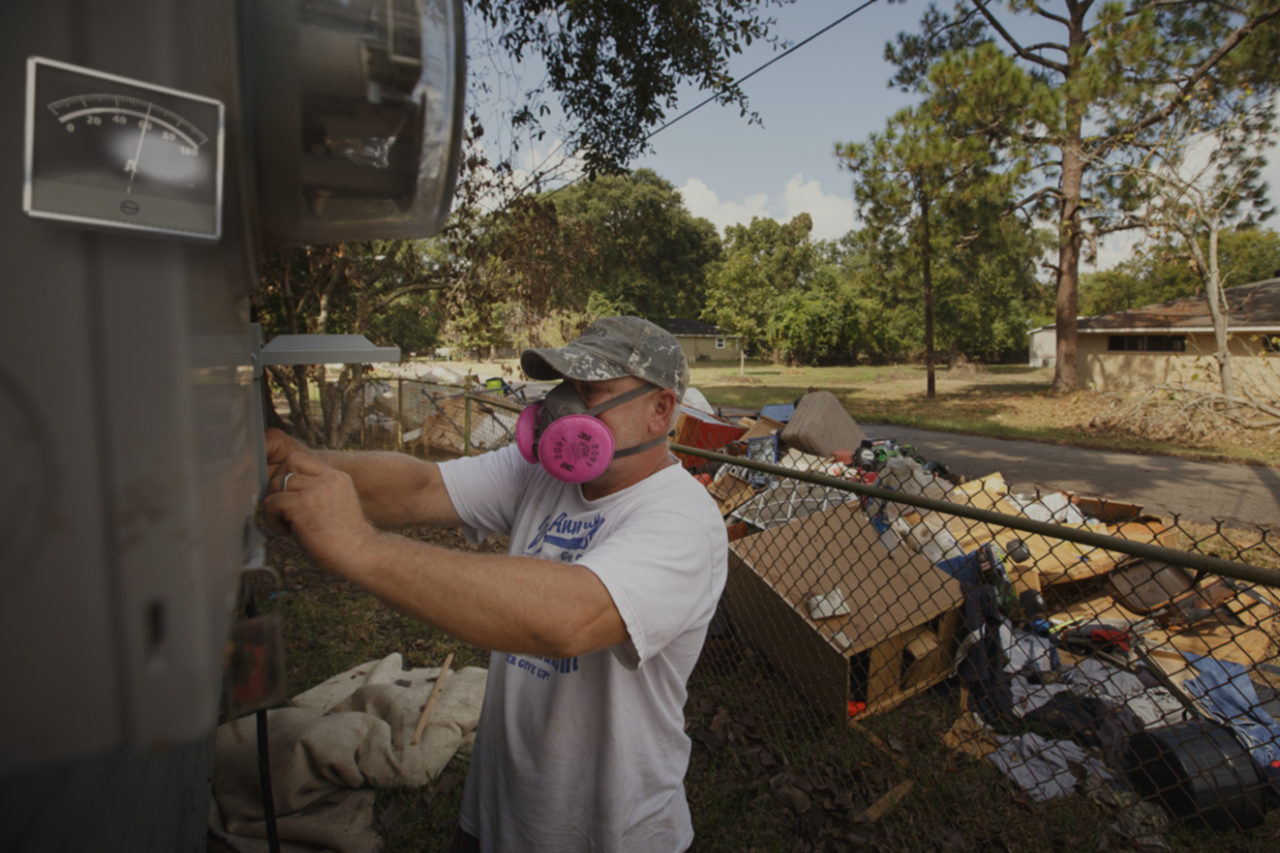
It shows value=60 unit=A
